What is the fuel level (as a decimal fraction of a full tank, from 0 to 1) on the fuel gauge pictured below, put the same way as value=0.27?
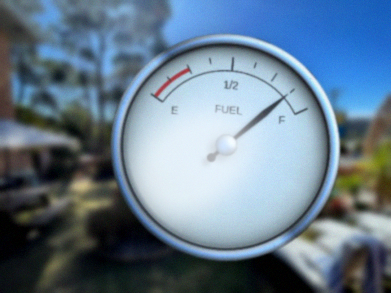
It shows value=0.875
